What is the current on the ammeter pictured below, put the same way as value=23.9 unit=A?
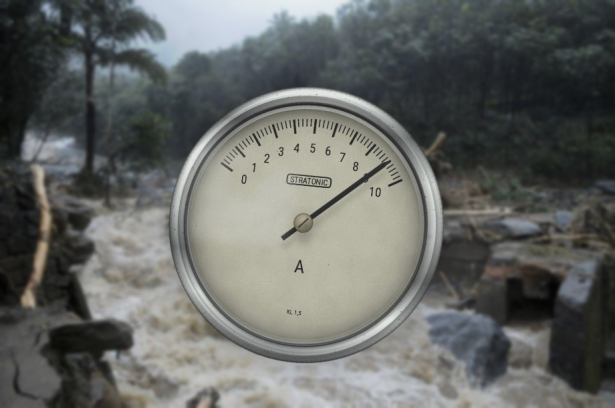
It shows value=9 unit=A
